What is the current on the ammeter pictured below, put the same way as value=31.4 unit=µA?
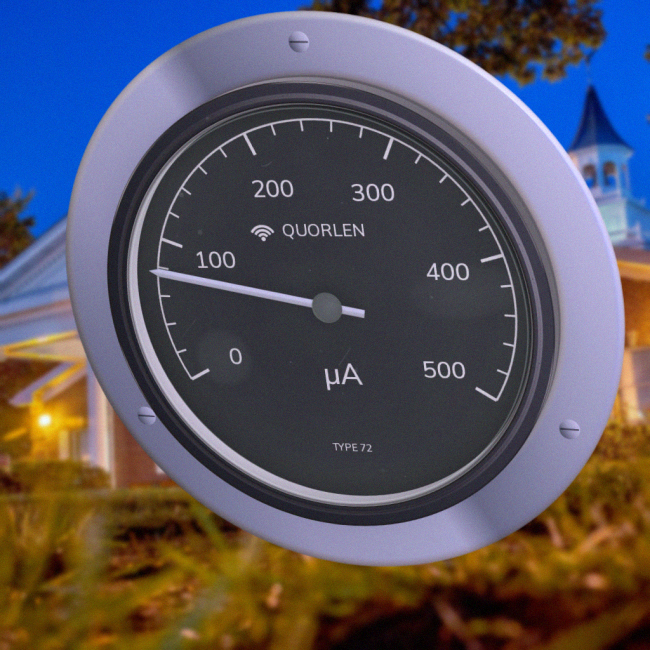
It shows value=80 unit=µA
